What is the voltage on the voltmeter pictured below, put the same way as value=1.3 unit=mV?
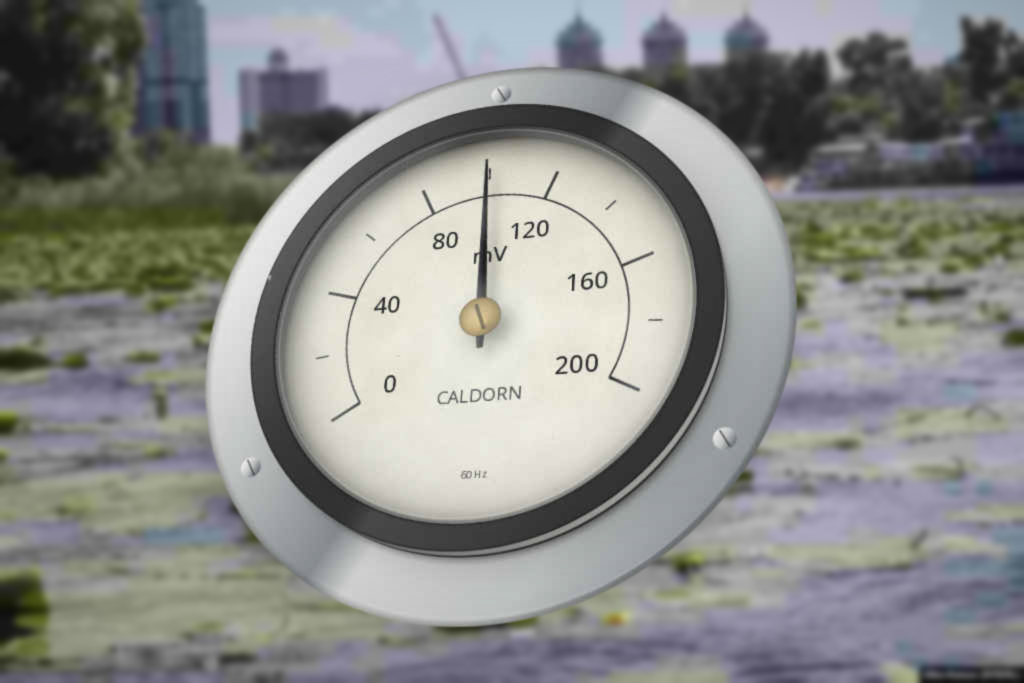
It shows value=100 unit=mV
